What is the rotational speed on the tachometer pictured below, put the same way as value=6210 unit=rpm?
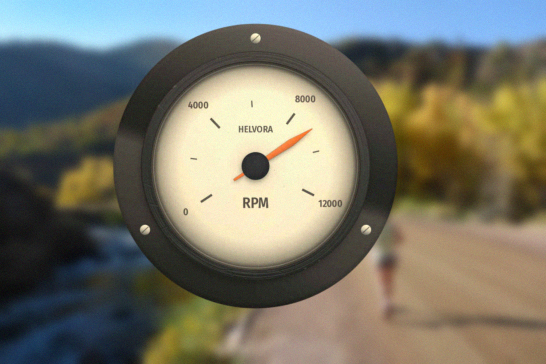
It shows value=9000 unit=rpm
